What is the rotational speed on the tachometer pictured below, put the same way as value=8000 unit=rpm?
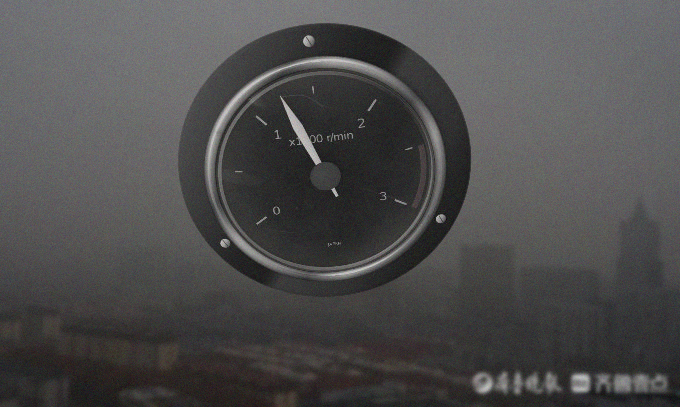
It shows value=1250 unit=rpm
